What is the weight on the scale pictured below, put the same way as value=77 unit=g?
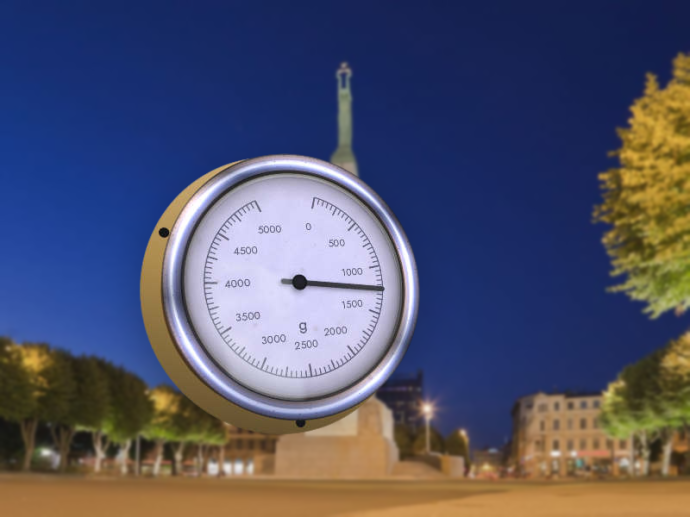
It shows value=1250 unit=g
